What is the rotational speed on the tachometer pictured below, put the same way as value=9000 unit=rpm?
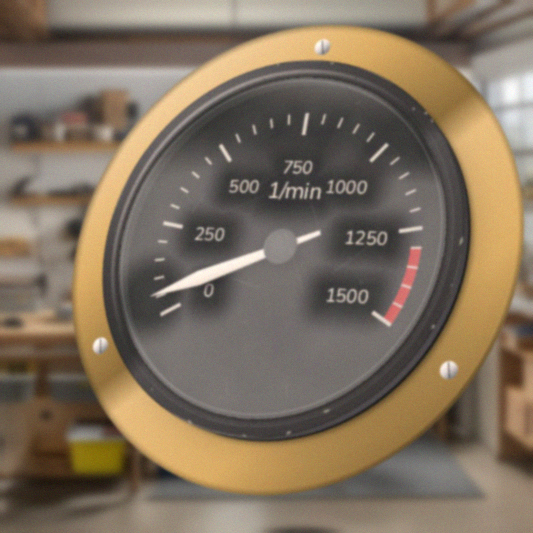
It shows value=50 unit=rpm
